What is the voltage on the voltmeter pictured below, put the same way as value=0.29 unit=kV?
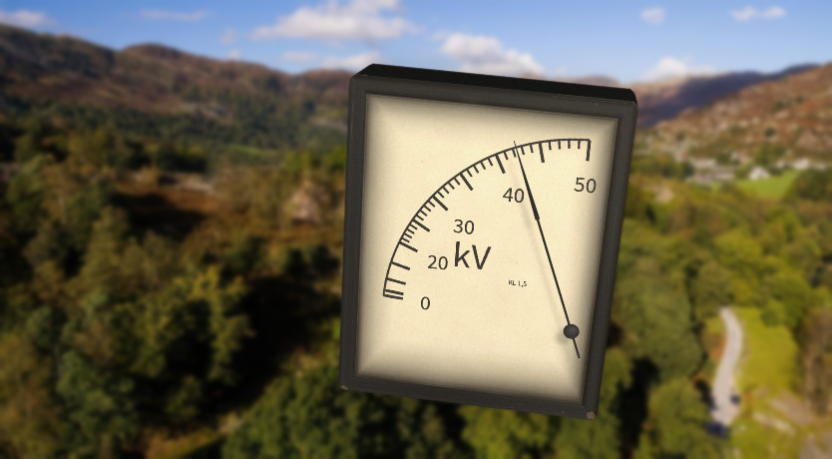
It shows value=42.5 unit=kV
